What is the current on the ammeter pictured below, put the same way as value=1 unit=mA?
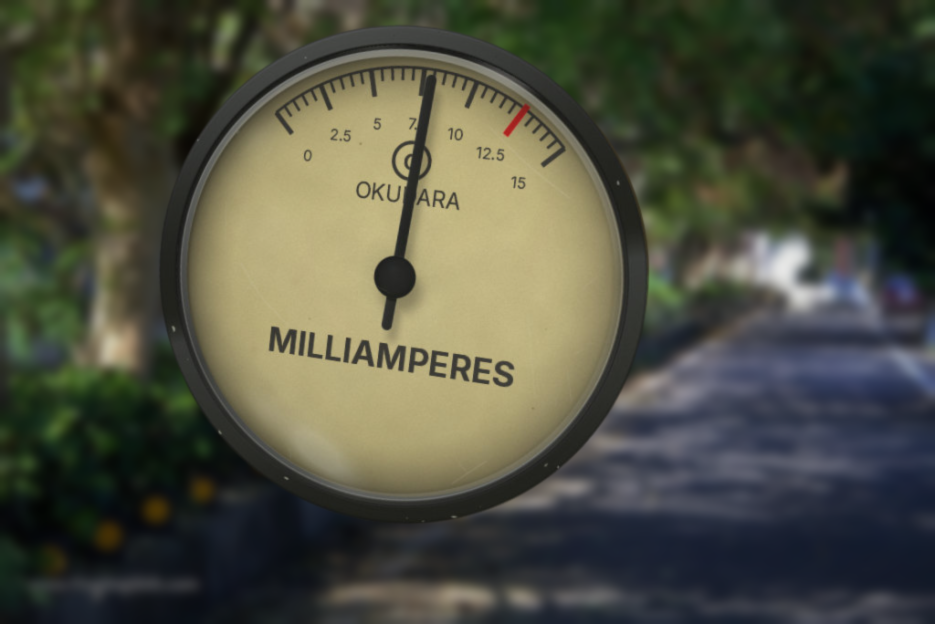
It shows value=8 unit=mA
